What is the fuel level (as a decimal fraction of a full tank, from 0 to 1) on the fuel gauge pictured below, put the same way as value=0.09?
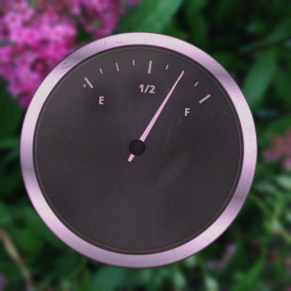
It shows value=0.75
